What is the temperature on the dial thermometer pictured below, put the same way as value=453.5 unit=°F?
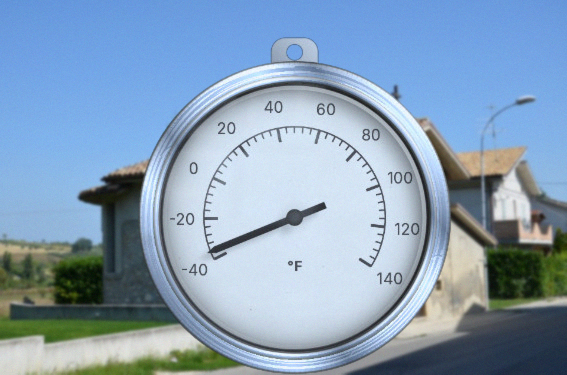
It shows value=-36 unit=°F
